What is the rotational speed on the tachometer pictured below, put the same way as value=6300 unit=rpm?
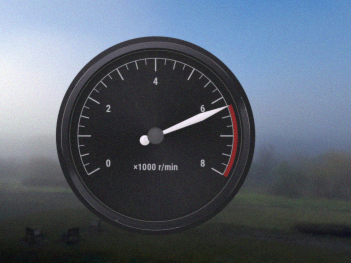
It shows value=6250 unit=rpm
